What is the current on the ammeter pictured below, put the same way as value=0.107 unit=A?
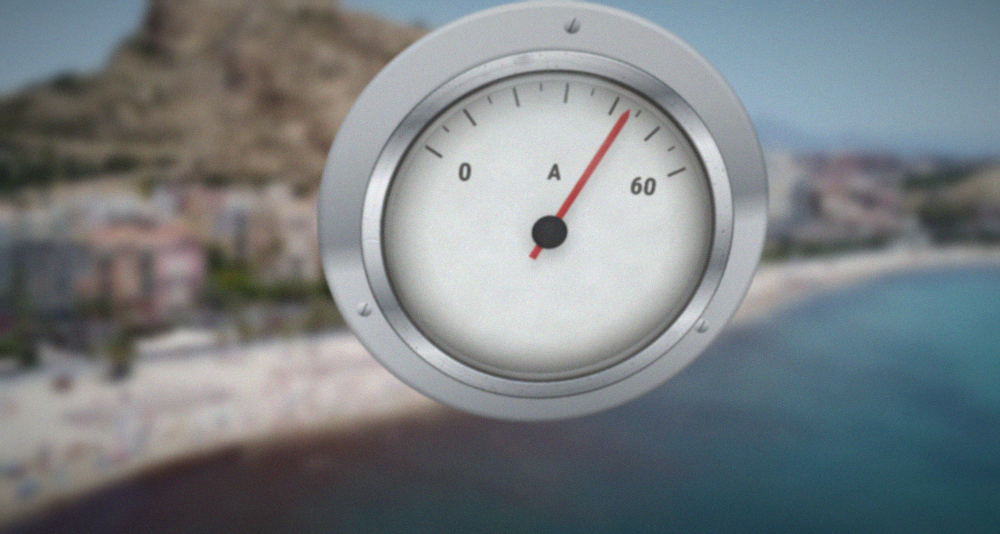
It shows value=42.5 unit=A
